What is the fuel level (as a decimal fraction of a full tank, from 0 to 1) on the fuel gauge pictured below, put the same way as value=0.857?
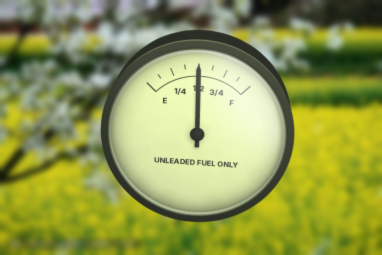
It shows value=0.5
